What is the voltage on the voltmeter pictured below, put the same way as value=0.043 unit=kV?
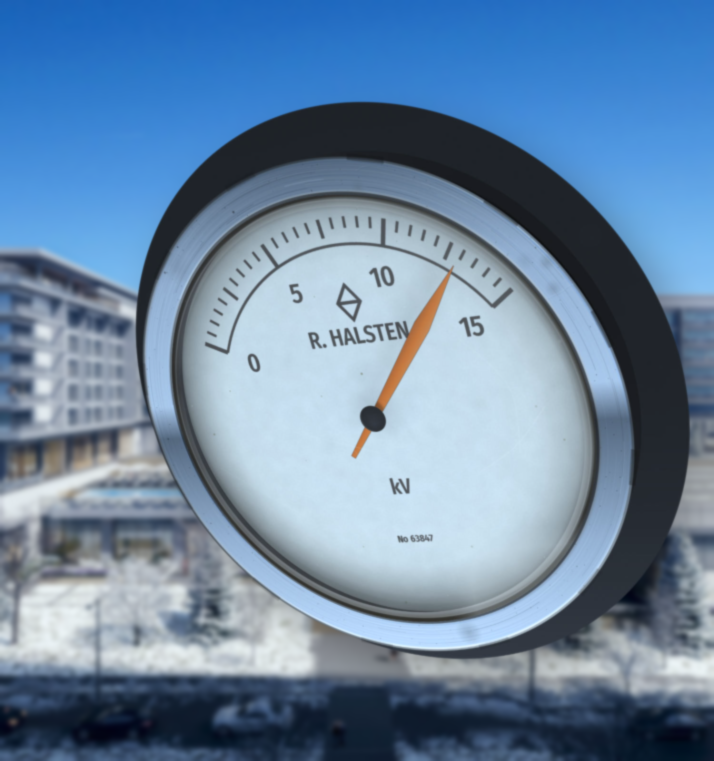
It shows value=13 unit=kV
